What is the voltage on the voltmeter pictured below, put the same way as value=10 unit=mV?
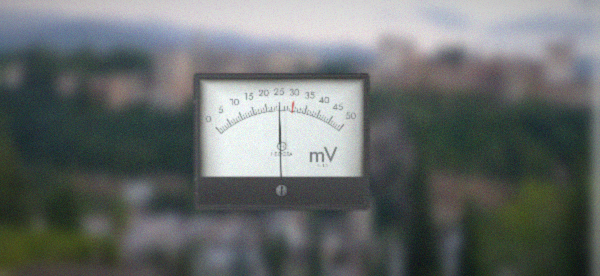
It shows value=25 unit=mV
